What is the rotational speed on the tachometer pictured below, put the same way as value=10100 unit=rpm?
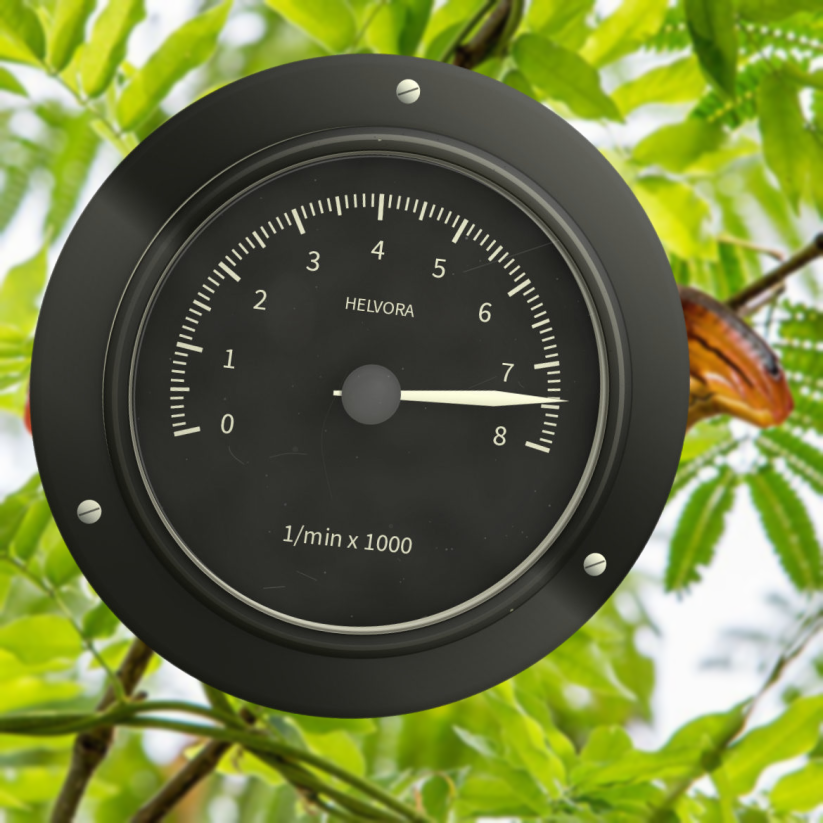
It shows value=7400 unit=rpm
